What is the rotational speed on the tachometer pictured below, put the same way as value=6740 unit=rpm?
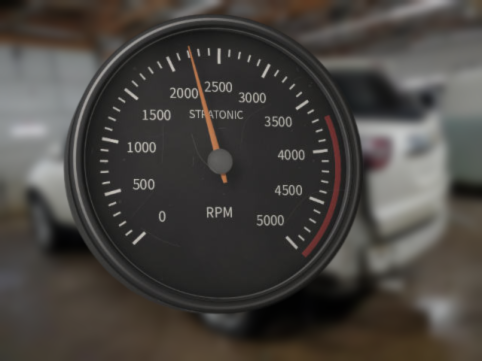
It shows value=2200 unit=rpm
